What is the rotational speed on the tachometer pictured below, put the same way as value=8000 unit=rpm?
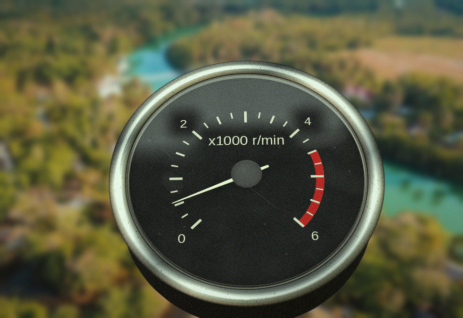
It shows value=500 unit=rpm
